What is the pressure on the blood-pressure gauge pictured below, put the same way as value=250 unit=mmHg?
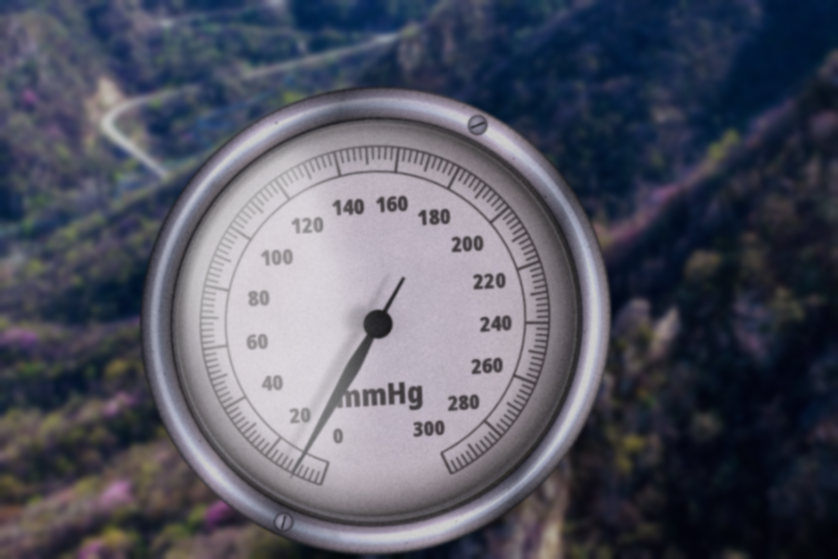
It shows value=10 unit=mmHg
